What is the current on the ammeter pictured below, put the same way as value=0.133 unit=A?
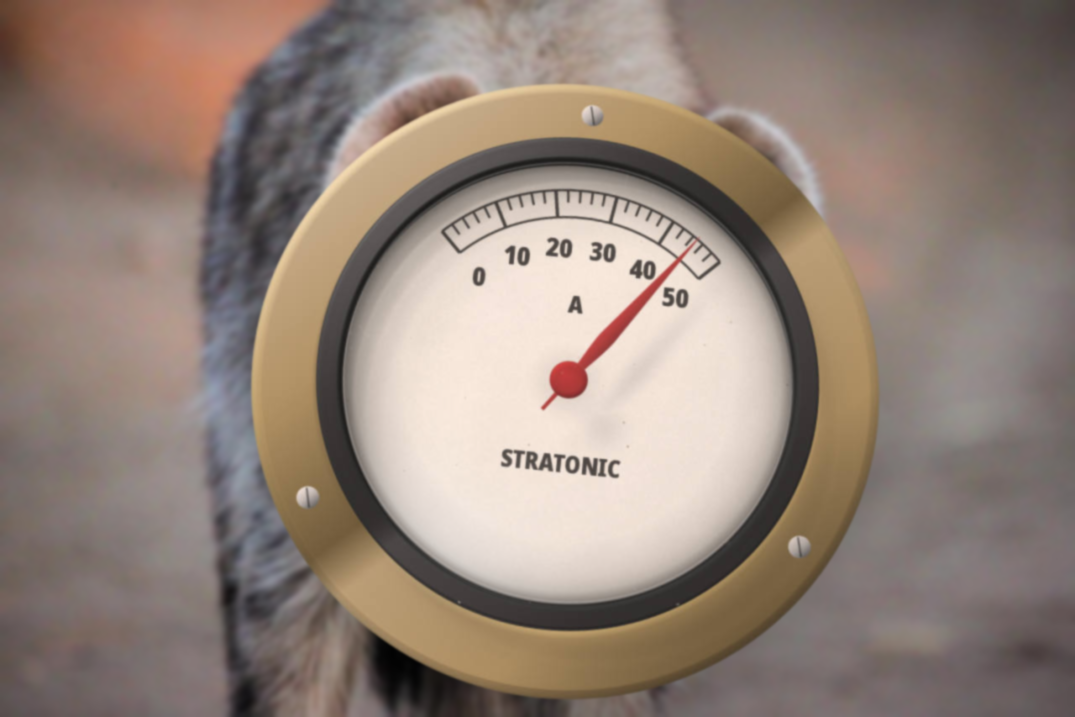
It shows value=45 unit=A
